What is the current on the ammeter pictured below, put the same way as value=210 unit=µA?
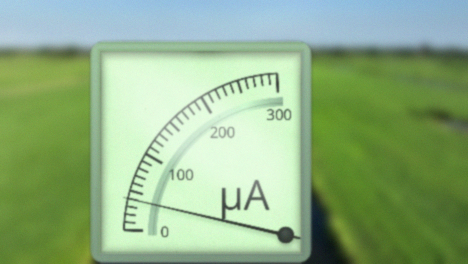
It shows value=40 unit=µA
